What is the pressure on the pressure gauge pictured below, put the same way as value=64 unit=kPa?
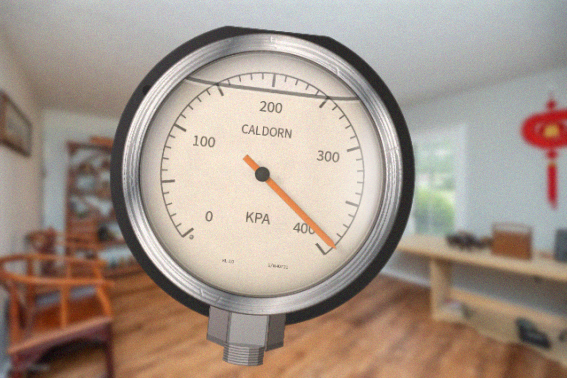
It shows value=390 unit=kPa
